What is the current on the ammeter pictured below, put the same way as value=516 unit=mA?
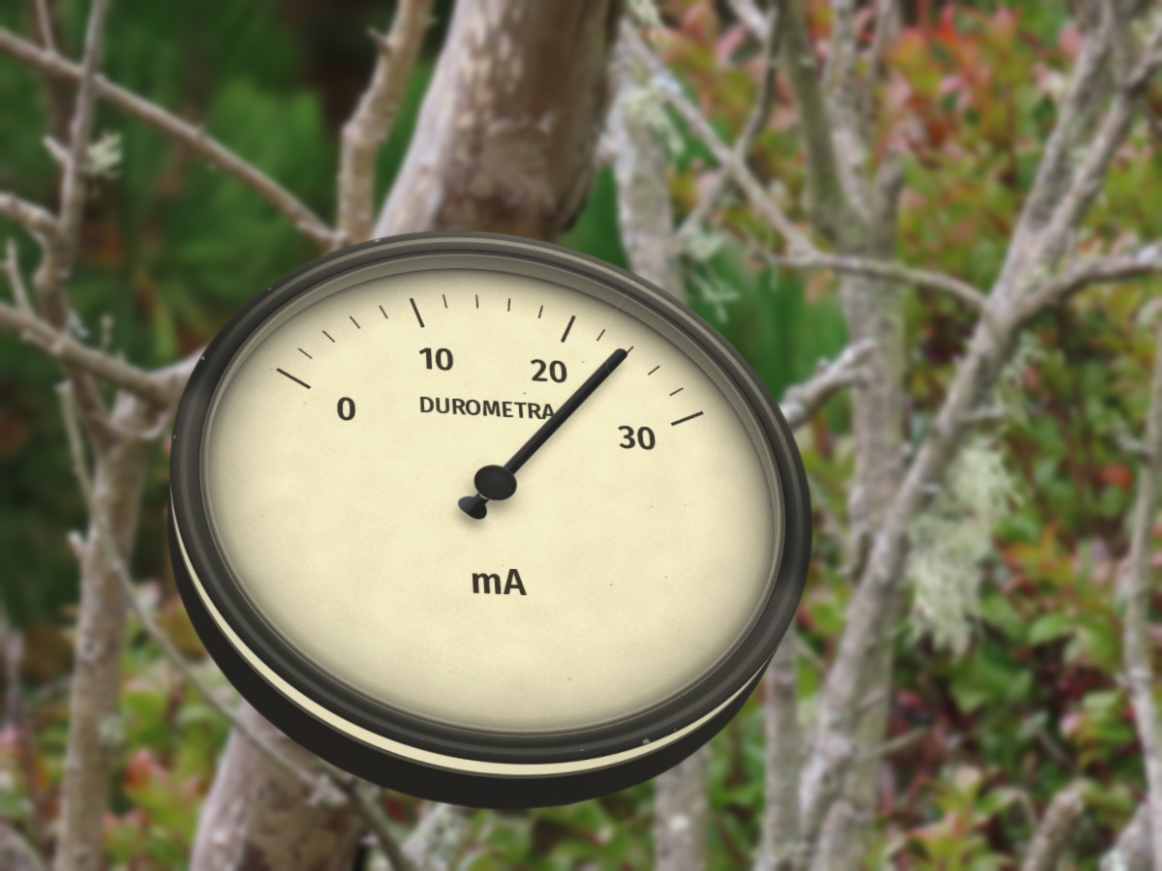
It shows value=24 unit=mA
